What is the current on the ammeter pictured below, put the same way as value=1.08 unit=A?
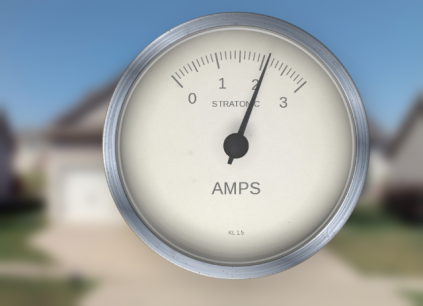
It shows value=2.1 unit=A
